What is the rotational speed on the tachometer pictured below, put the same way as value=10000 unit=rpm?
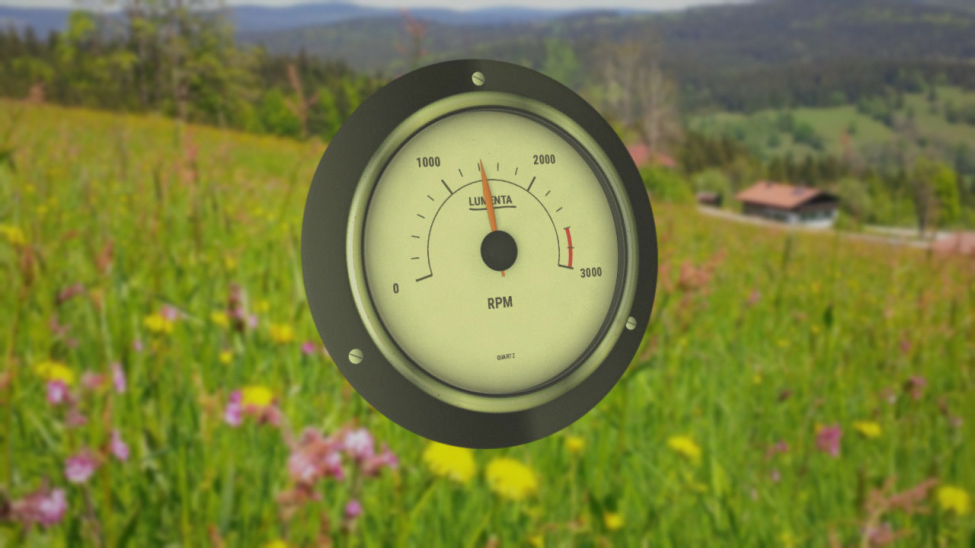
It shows value=1400 unit=rpm
